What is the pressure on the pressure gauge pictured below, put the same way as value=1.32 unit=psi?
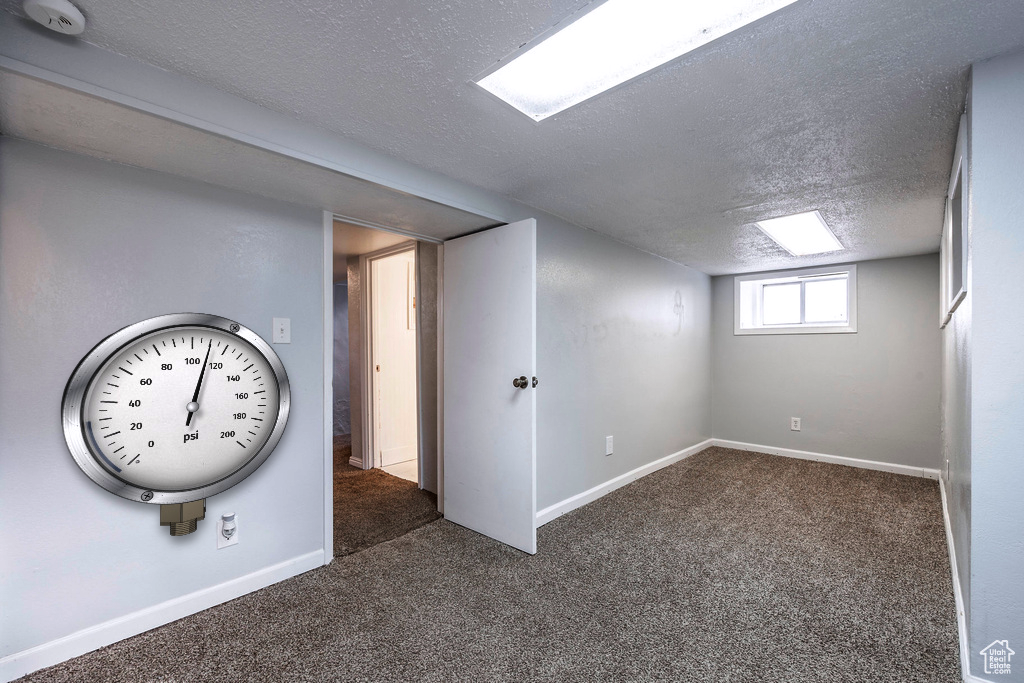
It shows value=110 unit=psi
